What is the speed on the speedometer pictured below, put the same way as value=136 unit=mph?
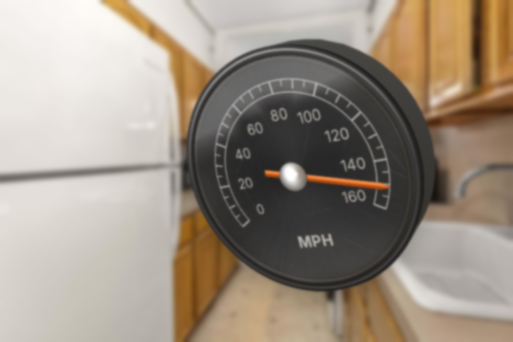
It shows value=150 unit=mph
